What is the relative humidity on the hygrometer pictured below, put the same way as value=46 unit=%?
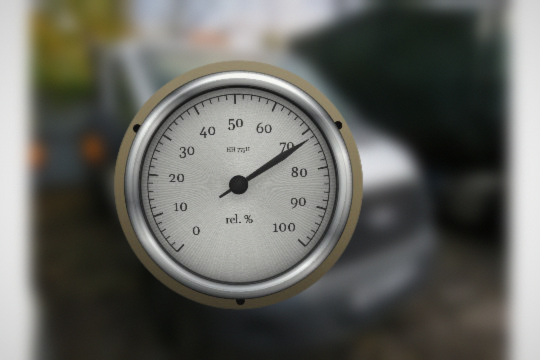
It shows value=72 unit=%
